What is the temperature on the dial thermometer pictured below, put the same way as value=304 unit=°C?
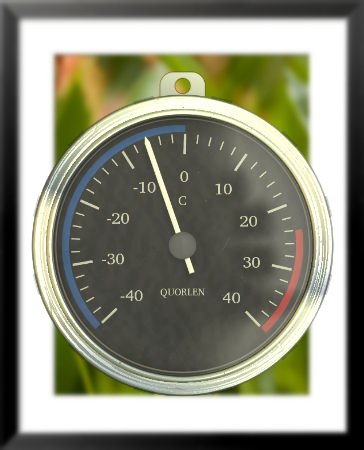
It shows value=-6 unit=°C
